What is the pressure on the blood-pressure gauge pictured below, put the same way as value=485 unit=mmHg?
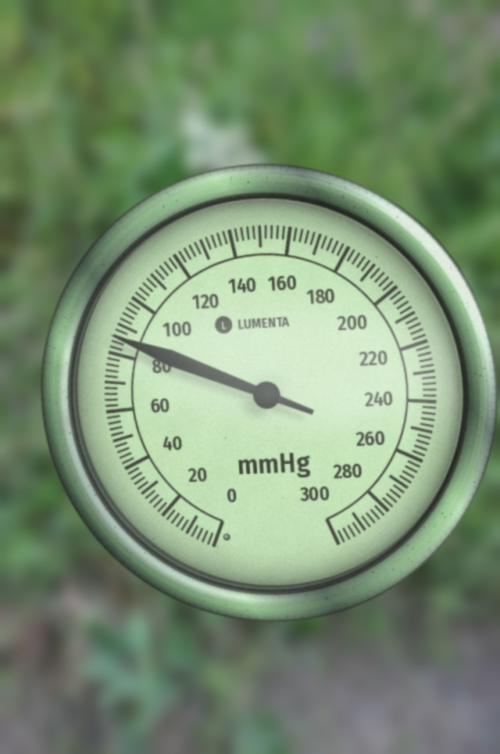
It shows value=86 unit=mmHg
